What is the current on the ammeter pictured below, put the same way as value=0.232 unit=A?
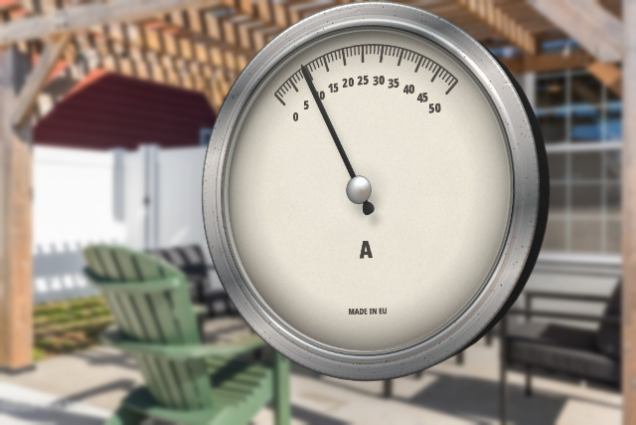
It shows value=10 unit=A
